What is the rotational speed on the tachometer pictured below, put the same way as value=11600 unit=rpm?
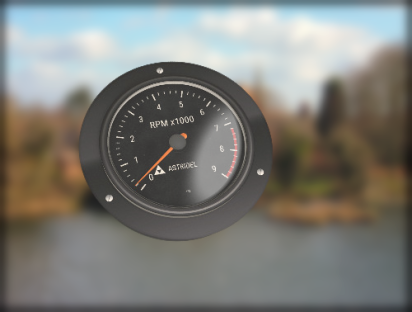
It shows value=200 unit=rpm
